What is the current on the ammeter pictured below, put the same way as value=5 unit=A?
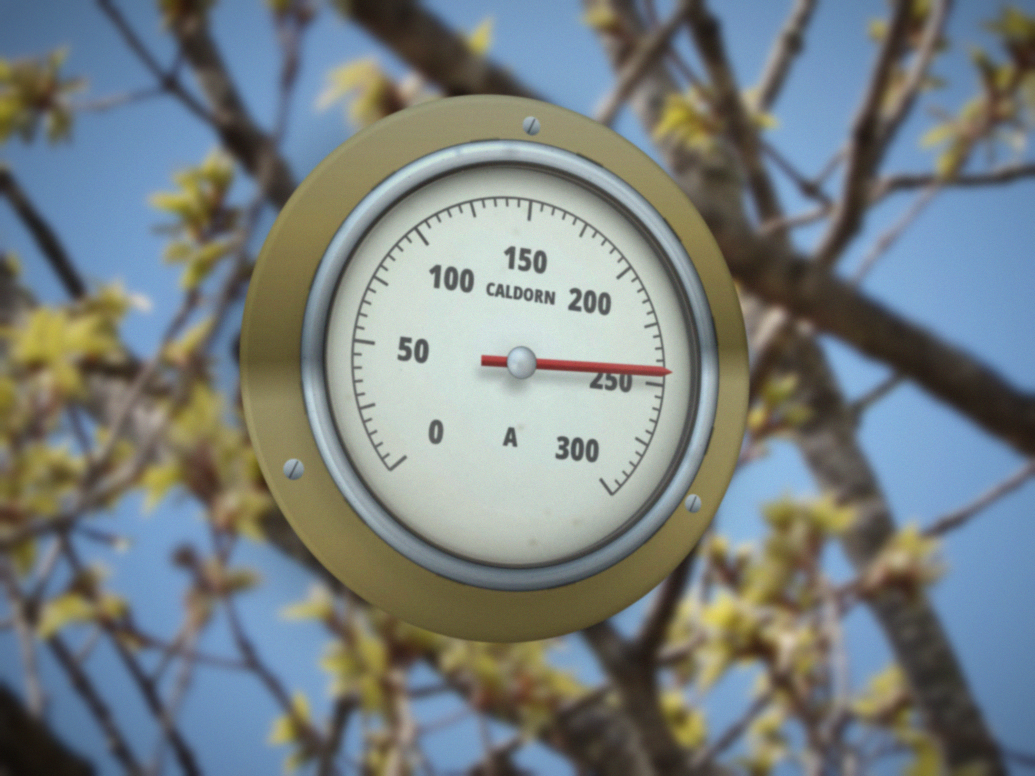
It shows value=245 unit=A
